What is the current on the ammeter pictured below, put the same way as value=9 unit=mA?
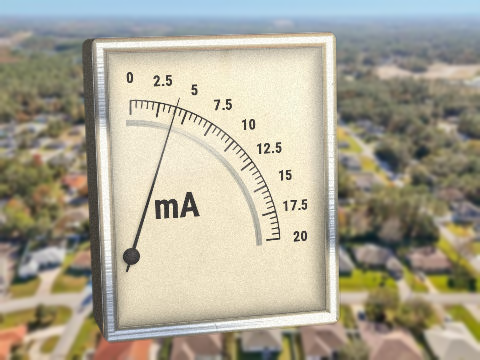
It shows value=4 unit=mA
